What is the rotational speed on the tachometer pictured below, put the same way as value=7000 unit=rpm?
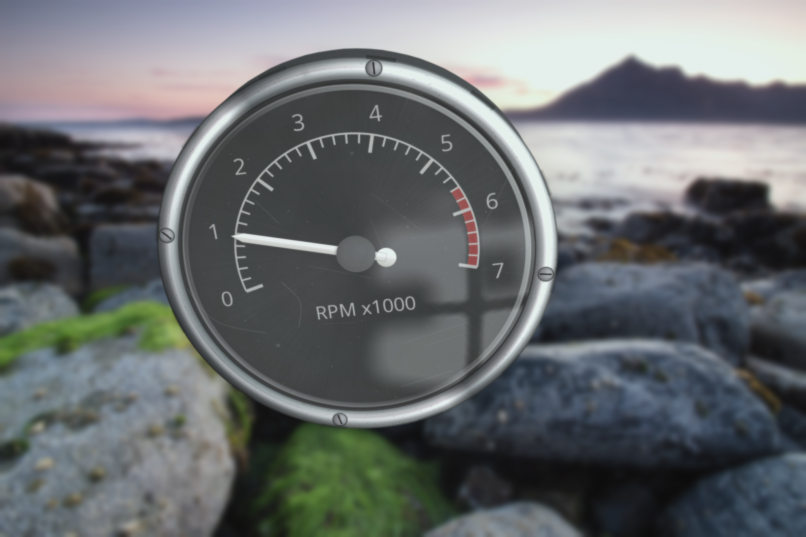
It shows value=1000 unit=rpm
